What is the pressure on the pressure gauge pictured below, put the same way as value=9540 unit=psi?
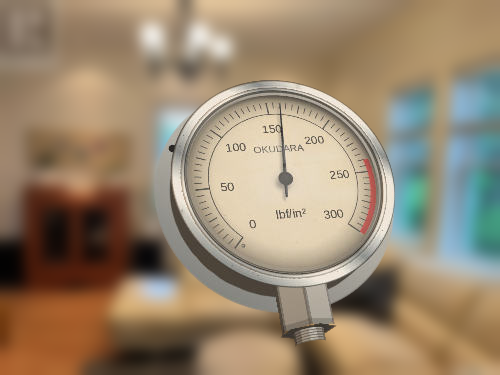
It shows value=160 unit=psi
